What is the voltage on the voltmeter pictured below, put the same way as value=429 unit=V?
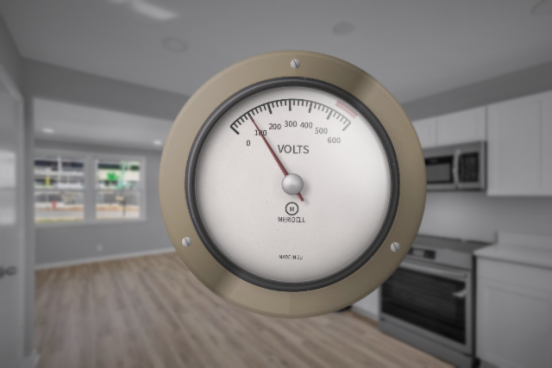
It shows value=100 unit=V
